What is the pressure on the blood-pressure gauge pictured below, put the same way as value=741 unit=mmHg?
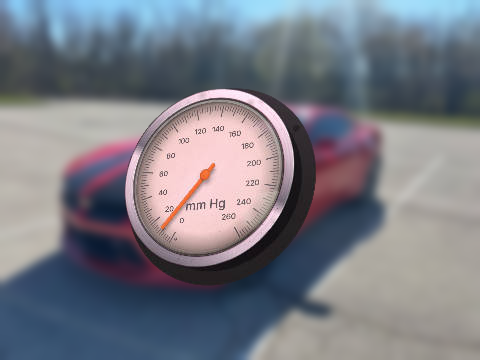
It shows value=10 unit=mmHg
